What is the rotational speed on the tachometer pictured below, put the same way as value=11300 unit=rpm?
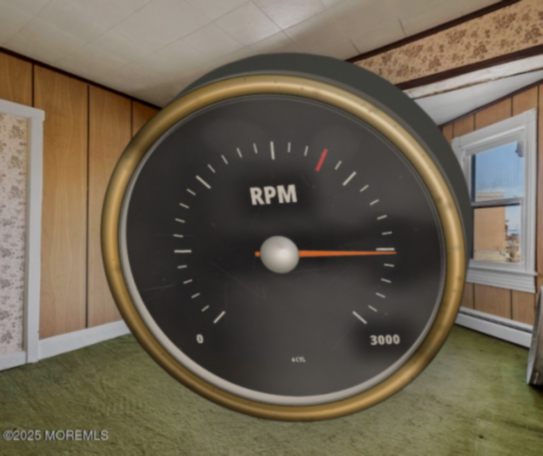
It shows value=2500 unit=rpm
